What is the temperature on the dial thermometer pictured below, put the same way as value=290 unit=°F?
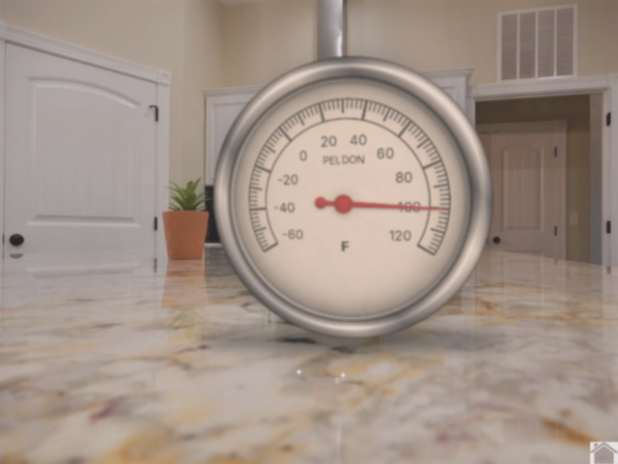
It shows value=100 unit=°F
